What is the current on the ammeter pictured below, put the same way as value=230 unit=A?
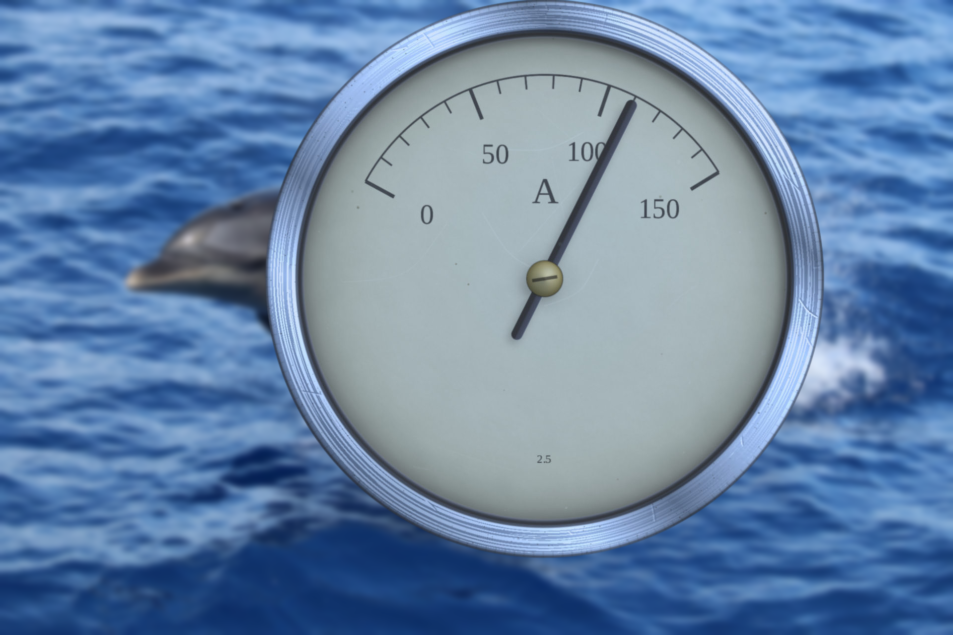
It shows value=110 unit=A
